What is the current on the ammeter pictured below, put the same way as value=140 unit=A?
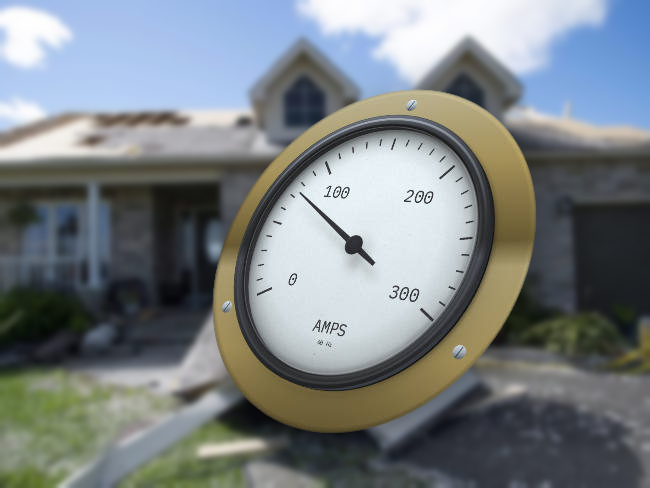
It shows value=75 unit=A
